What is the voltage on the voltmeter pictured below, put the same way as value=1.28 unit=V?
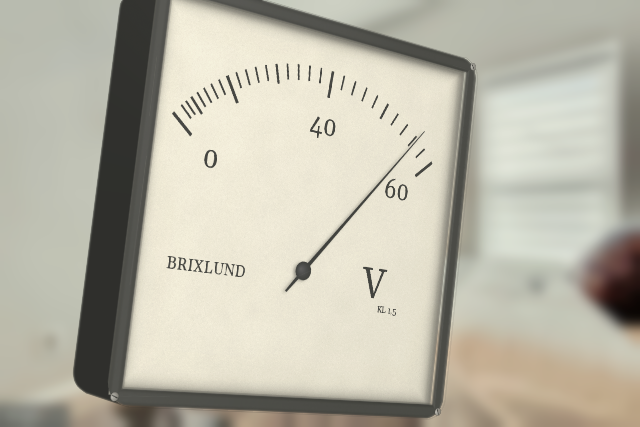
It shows value=56 unit=V
